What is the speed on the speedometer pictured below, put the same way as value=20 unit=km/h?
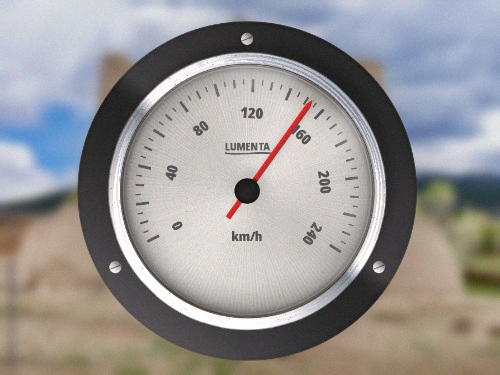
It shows value=152.5 unit=km/h
